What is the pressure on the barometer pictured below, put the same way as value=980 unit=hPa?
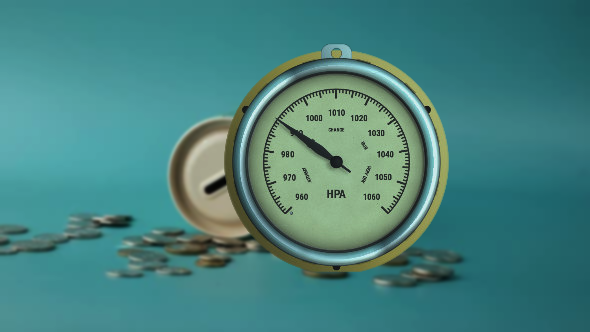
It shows value=990 unit=hPa
